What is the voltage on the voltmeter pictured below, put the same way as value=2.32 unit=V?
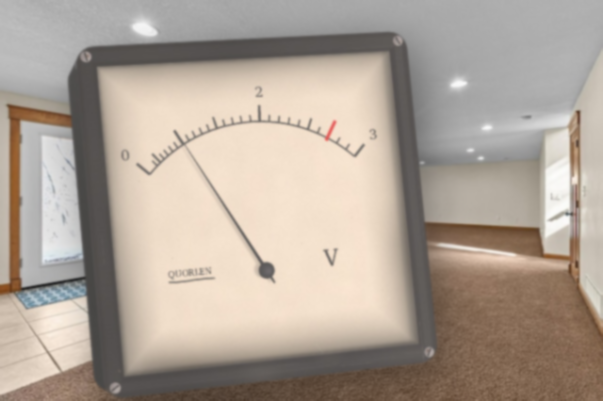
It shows value=1 unit=V
